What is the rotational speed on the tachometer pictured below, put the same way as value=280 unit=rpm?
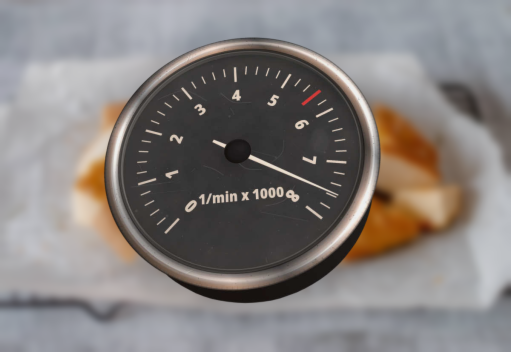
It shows value=7600 unit=rpm
